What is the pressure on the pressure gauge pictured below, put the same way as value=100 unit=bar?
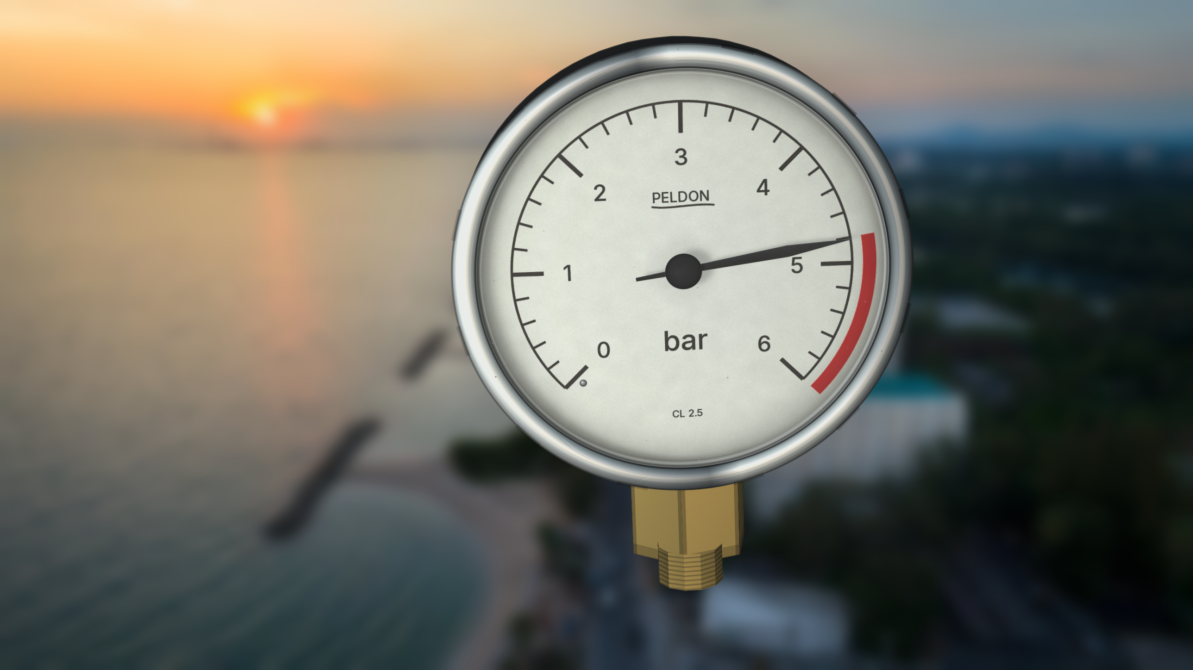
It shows value=4.8 unit=bar
